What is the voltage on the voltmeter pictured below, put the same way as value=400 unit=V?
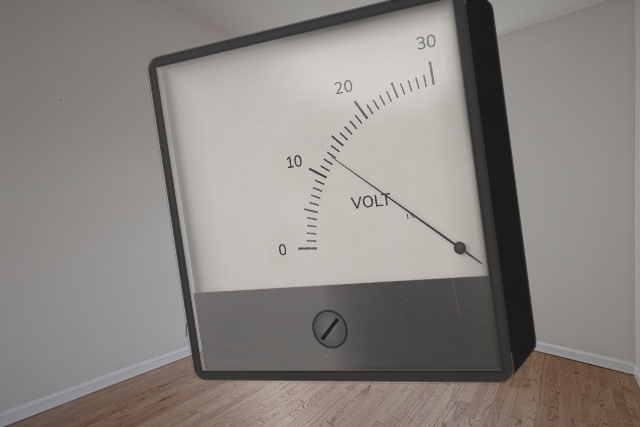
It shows value=13 unit=V
